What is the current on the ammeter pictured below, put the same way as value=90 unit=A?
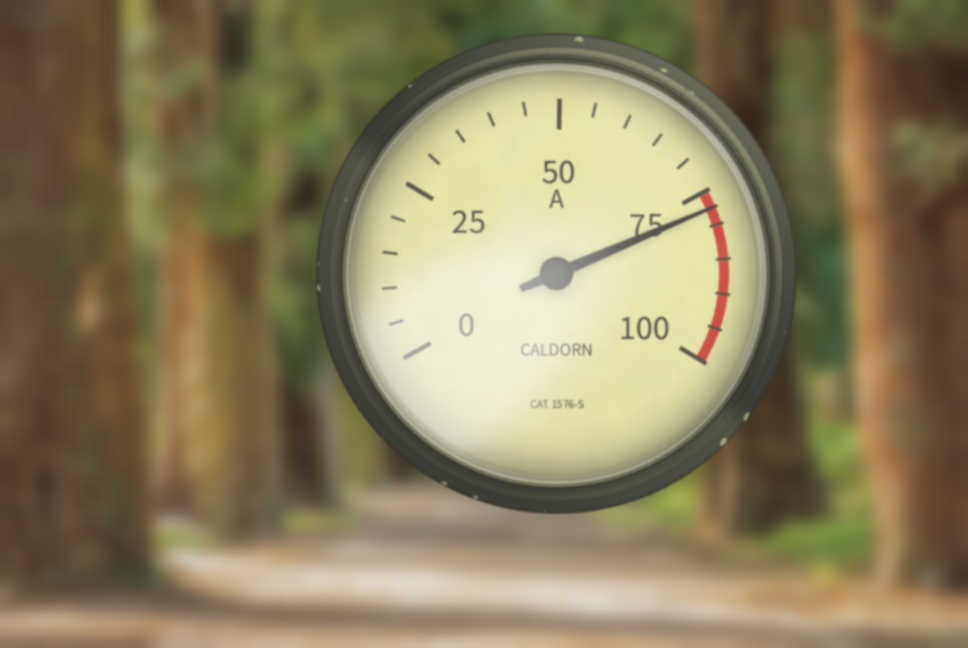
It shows value=77.5 unit=A
